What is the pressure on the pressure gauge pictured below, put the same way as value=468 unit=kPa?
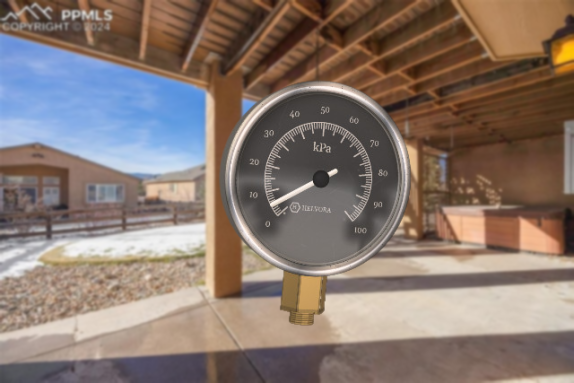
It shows value=5 unit=kPa
